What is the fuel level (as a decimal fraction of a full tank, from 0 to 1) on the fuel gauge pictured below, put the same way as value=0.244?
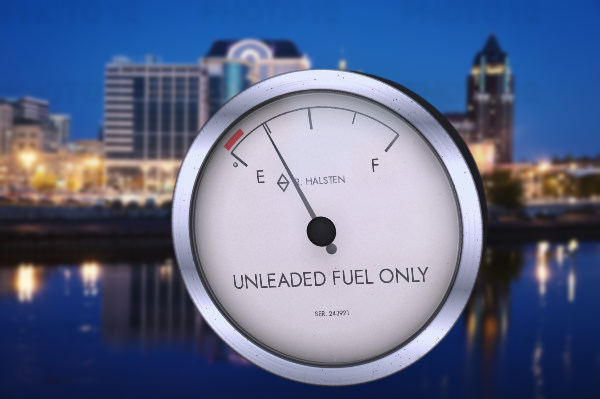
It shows value=0.25
